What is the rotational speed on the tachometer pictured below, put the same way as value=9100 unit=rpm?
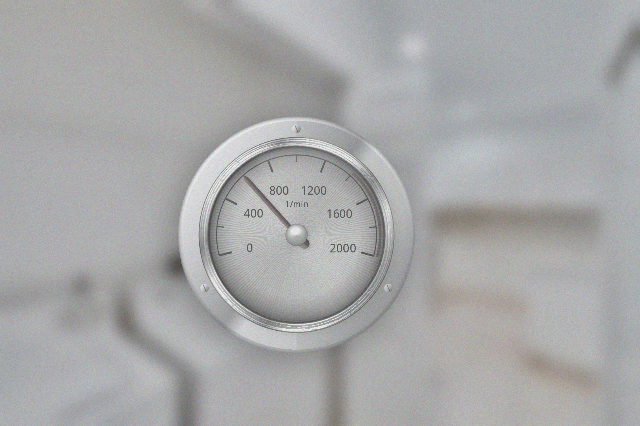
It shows value=600 unit=rpm
